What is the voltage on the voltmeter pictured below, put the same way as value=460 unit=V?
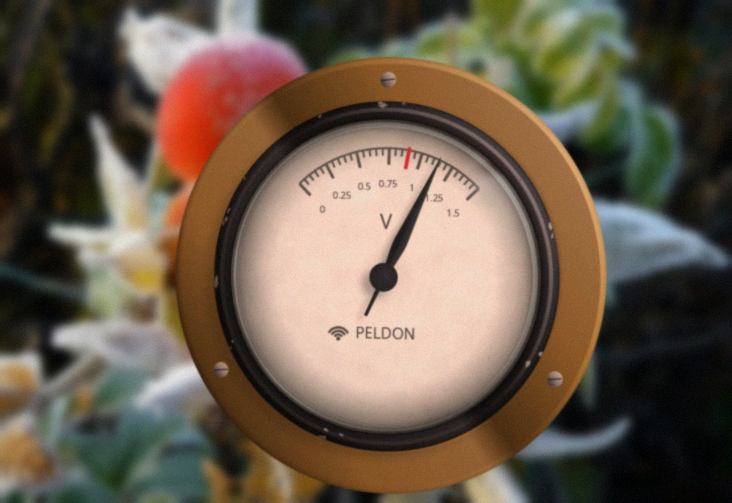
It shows value=1.15 unit=V
